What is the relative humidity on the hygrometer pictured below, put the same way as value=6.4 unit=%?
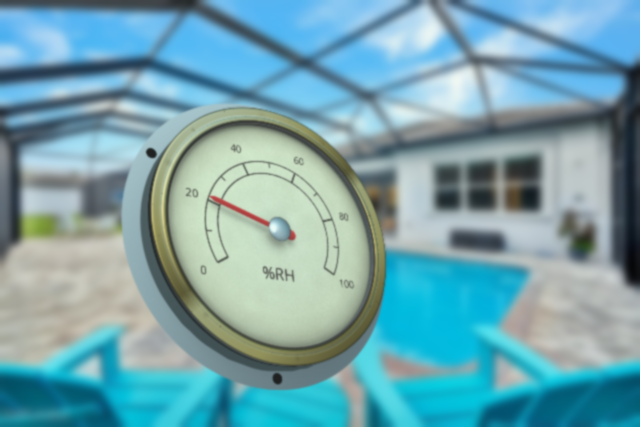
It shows value=20 unit=%
